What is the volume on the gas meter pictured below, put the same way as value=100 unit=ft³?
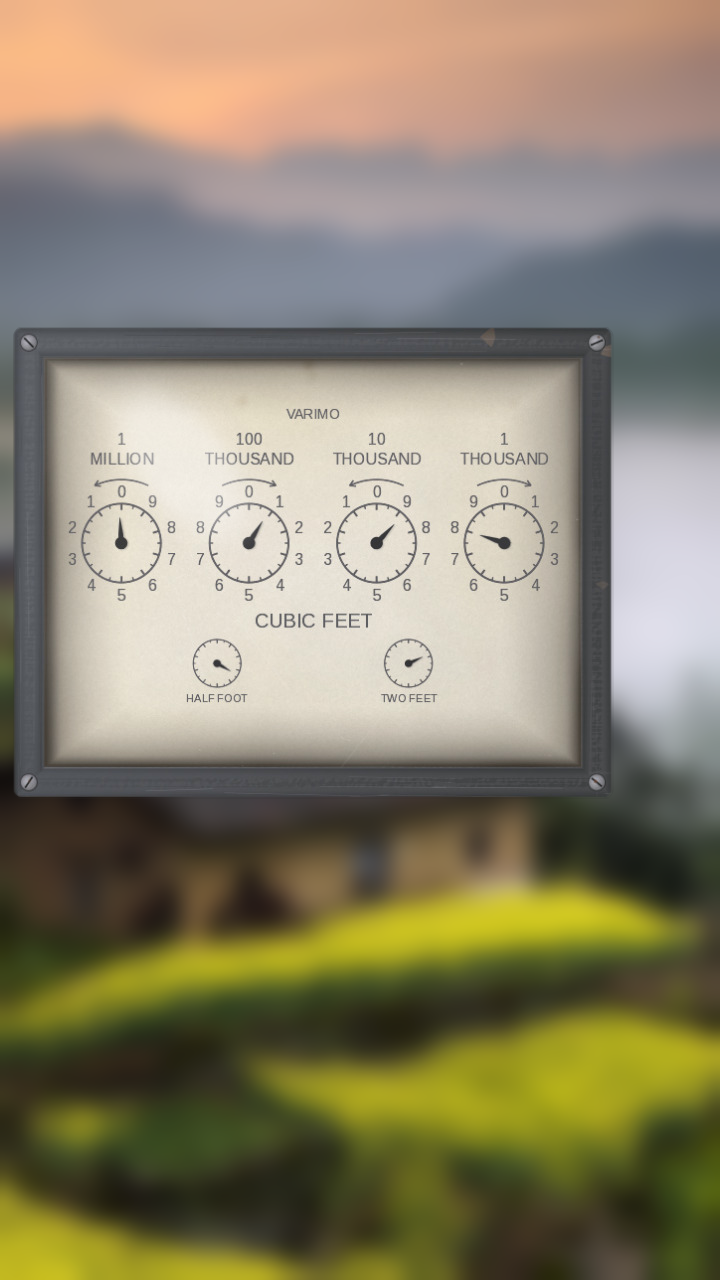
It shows value=8800 unit=ft³
